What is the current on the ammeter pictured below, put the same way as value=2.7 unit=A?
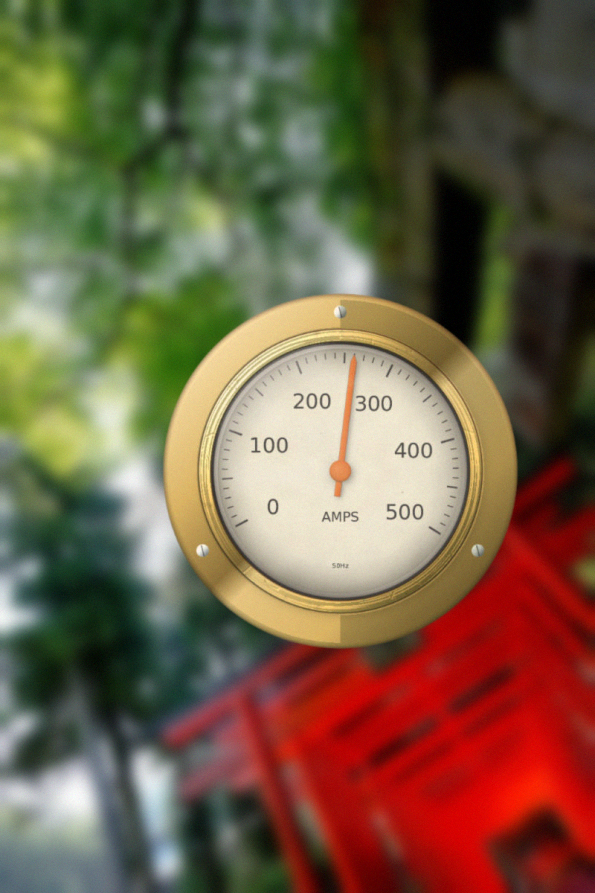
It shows value=260 unit=A
